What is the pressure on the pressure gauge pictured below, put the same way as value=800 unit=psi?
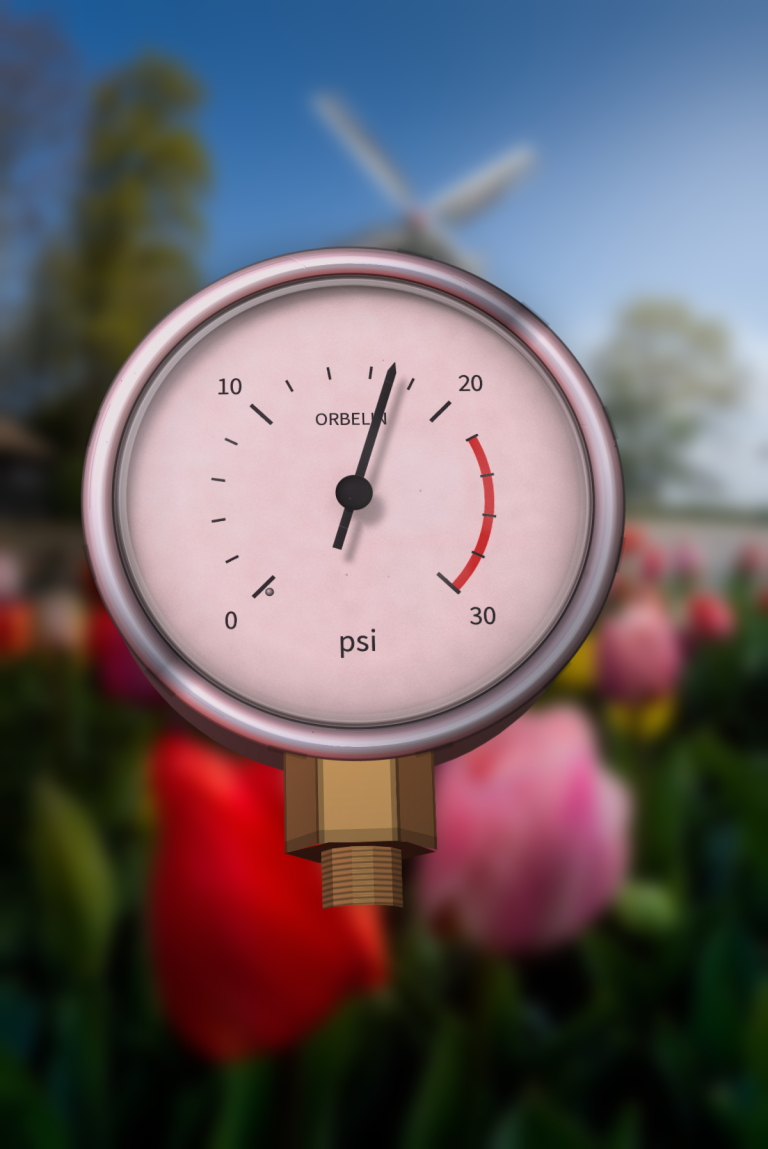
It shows value=17 unit=psi
